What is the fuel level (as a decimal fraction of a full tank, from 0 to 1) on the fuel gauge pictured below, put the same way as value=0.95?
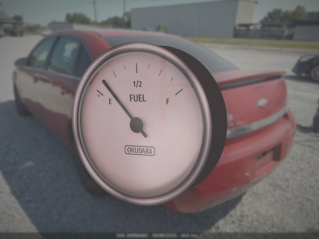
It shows value=0.125
